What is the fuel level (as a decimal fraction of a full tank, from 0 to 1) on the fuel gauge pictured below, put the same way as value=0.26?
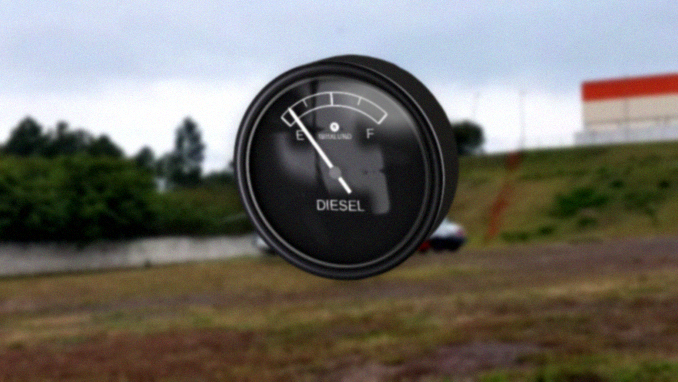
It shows value=0.125
